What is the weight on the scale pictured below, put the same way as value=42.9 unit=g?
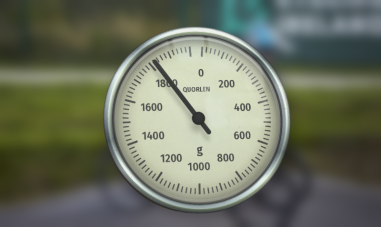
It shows value=1820 unit=g
